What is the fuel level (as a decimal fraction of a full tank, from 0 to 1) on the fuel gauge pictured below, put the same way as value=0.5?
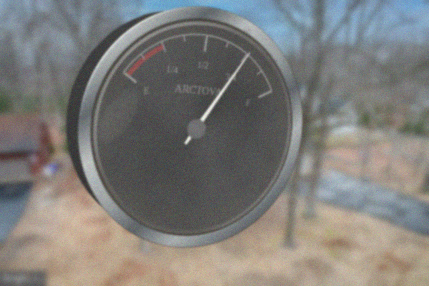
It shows value=0.75
